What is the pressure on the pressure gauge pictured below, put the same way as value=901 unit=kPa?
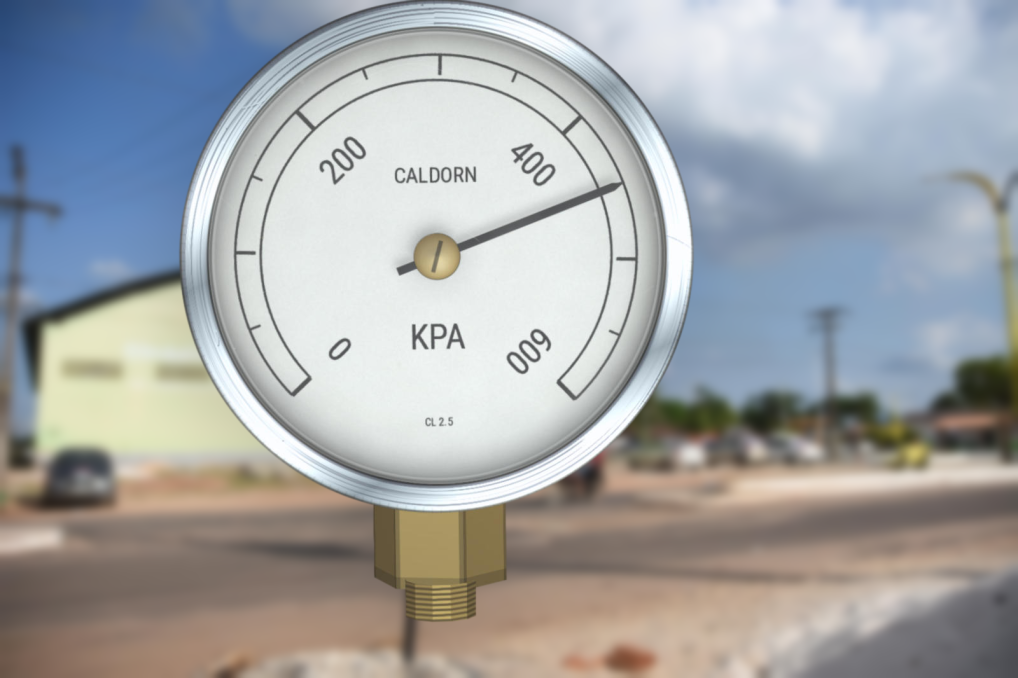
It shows value=450 unit=kPa
